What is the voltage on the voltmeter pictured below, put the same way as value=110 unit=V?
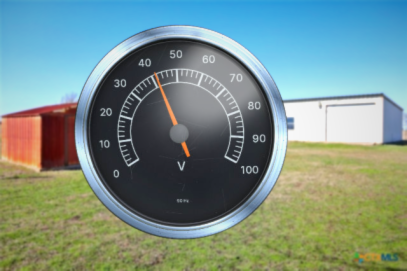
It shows value=42 unit=V
